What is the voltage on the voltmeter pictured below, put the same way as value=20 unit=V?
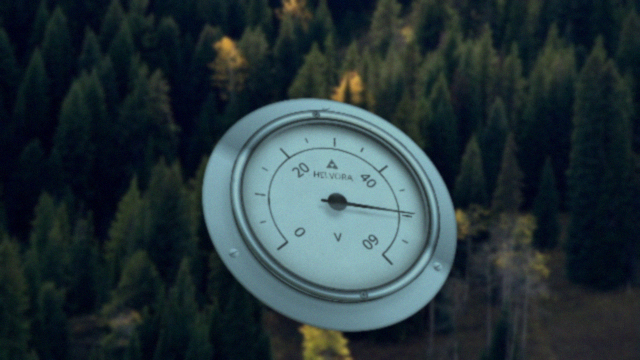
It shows value=50 unit=V
